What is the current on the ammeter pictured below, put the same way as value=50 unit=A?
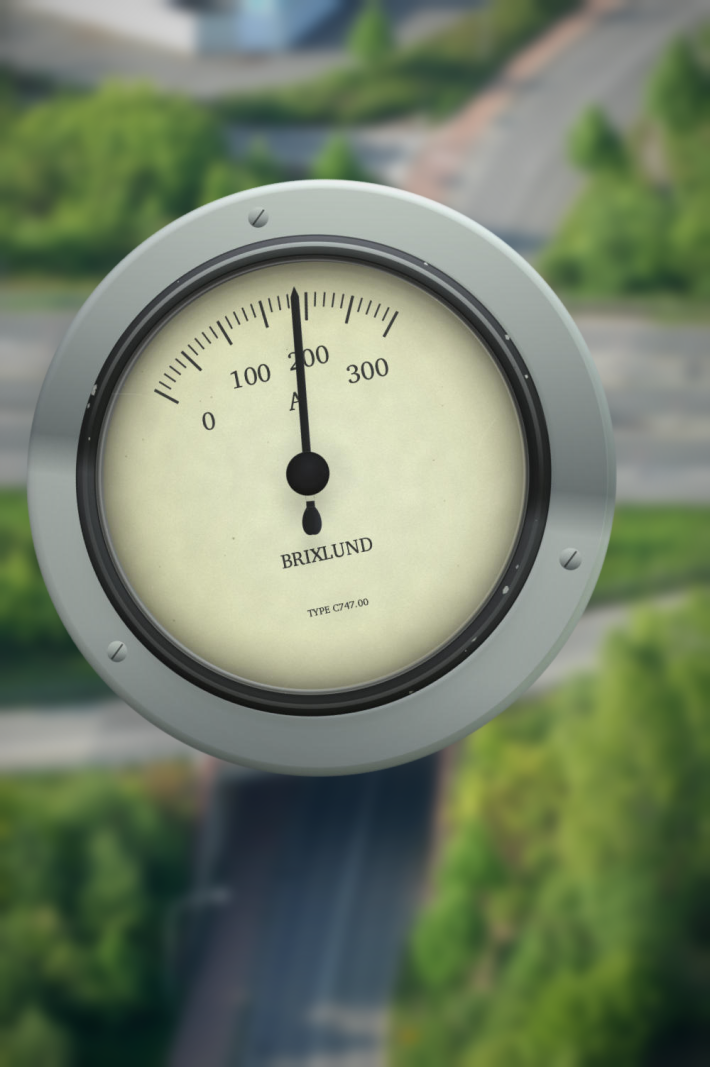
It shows value=190 unit=A
